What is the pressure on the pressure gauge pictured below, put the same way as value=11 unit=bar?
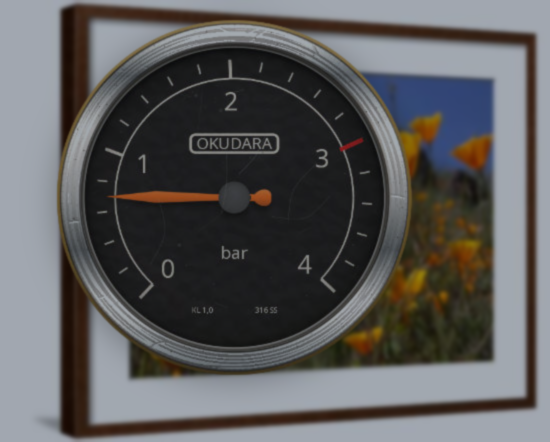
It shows value=0.7 unit=bar
